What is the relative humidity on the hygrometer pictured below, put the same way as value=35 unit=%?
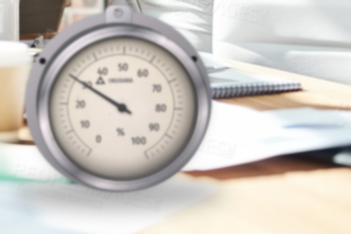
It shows value=30 unit=%
